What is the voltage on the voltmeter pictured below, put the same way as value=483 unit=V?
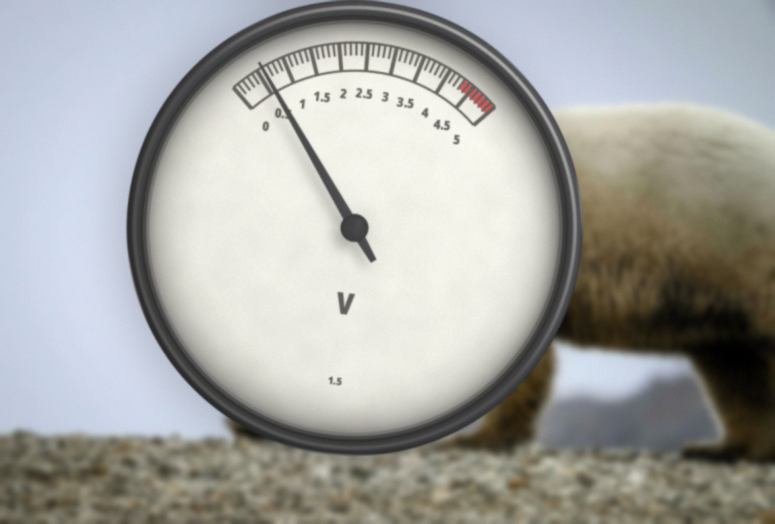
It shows value=0.6 unit=V
